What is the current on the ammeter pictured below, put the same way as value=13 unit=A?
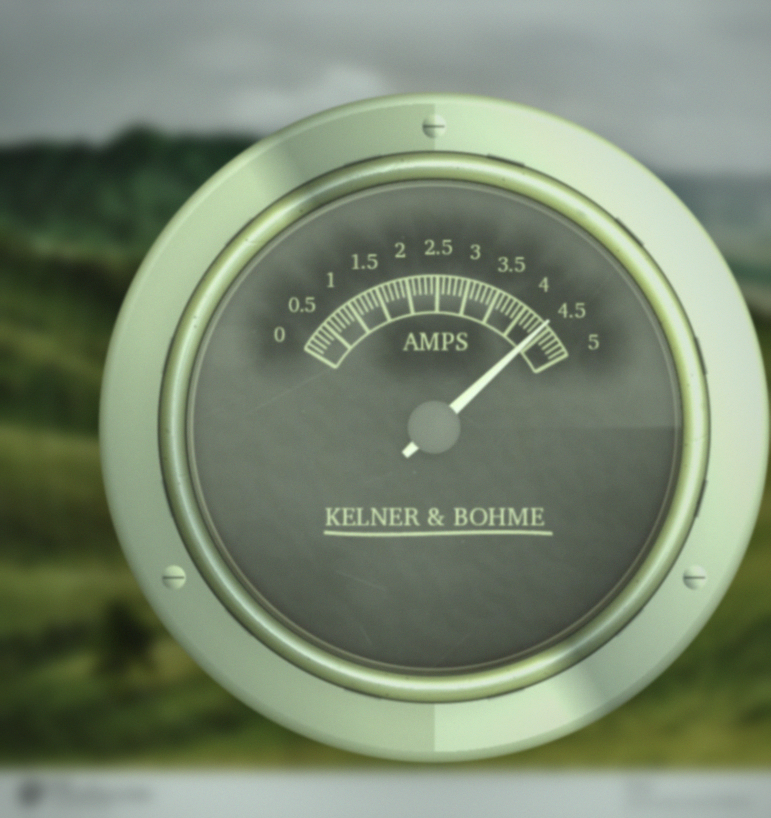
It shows value=4.4 unit=A
